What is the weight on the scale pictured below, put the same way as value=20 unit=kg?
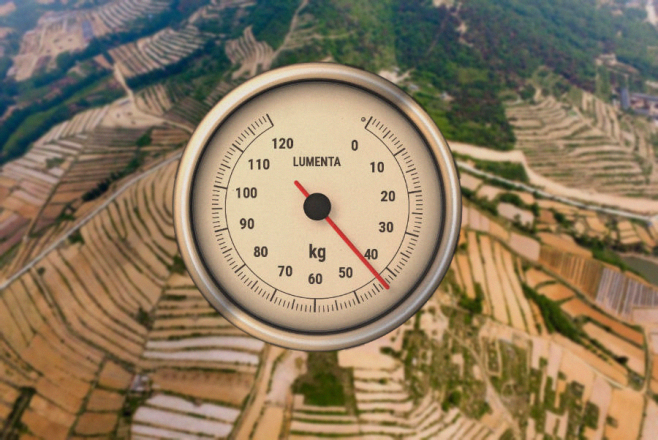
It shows value=43 unit=kg
